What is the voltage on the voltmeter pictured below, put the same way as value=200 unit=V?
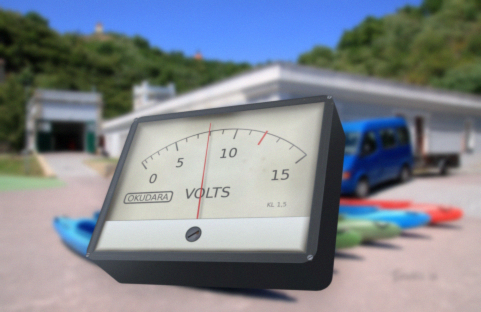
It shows value=8 unit=V
